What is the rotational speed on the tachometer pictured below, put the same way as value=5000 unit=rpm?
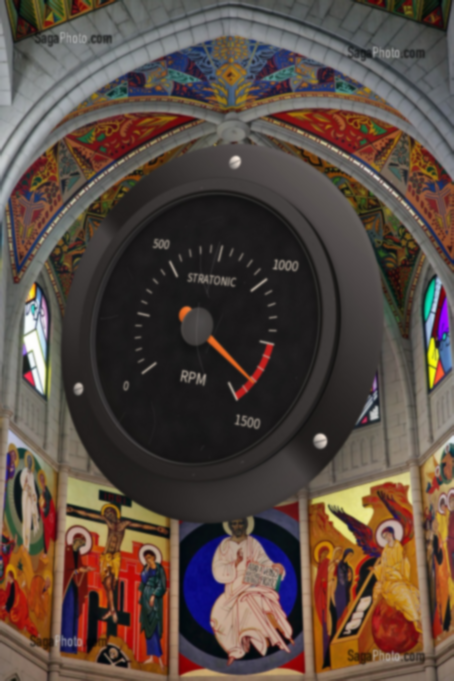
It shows value=1400 unit=rpm
